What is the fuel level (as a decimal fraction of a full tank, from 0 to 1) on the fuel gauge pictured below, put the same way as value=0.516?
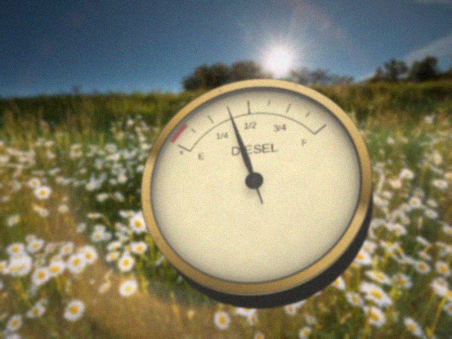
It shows value=0.375
